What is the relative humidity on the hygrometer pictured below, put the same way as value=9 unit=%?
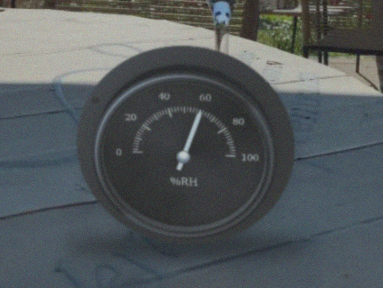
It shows value=60 unit=%
